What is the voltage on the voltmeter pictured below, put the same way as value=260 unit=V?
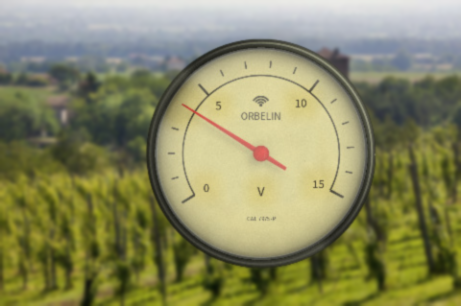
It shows value=4 unit=V
